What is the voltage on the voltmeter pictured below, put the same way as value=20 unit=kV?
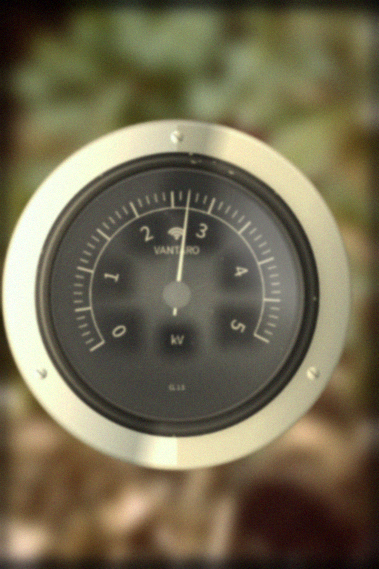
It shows value=2.7 unit=kV
